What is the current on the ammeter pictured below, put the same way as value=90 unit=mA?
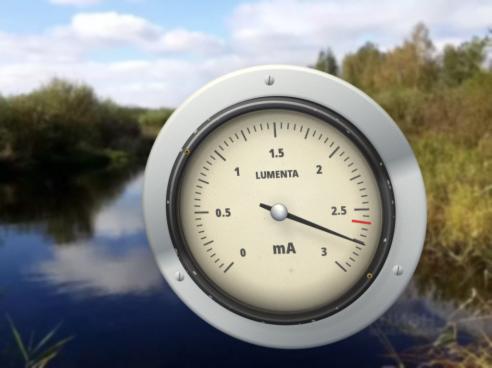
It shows value=2.75 unit=mA
